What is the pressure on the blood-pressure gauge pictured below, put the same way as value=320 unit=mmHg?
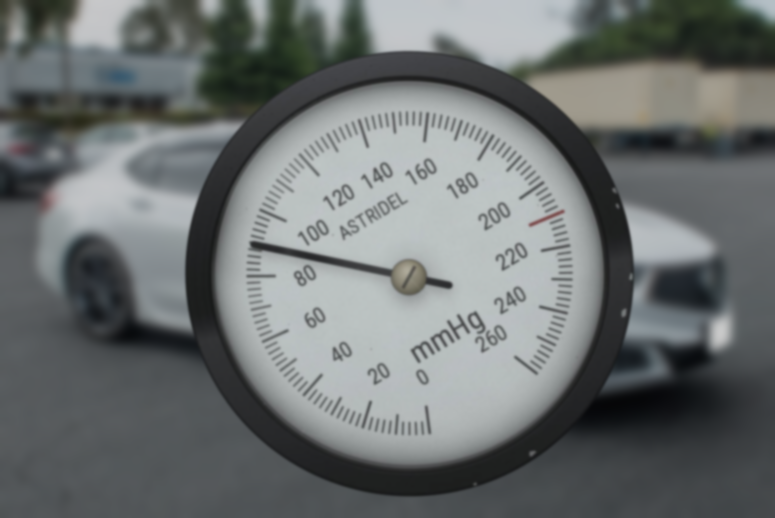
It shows value=90 unit=mmHg
